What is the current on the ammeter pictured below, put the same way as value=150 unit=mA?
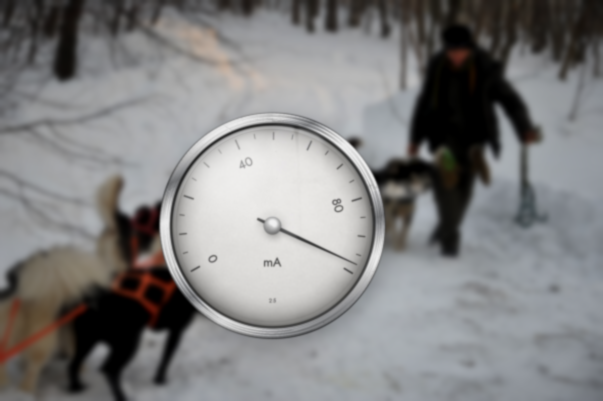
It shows value=97.5 unit=mA
